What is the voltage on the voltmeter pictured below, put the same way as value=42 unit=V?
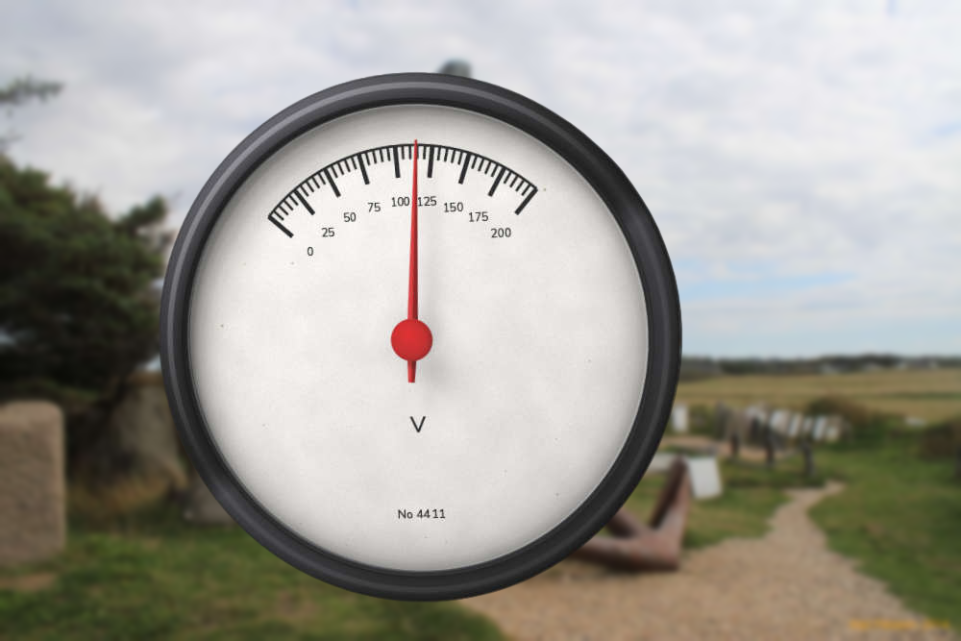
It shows value=115 unit=V
